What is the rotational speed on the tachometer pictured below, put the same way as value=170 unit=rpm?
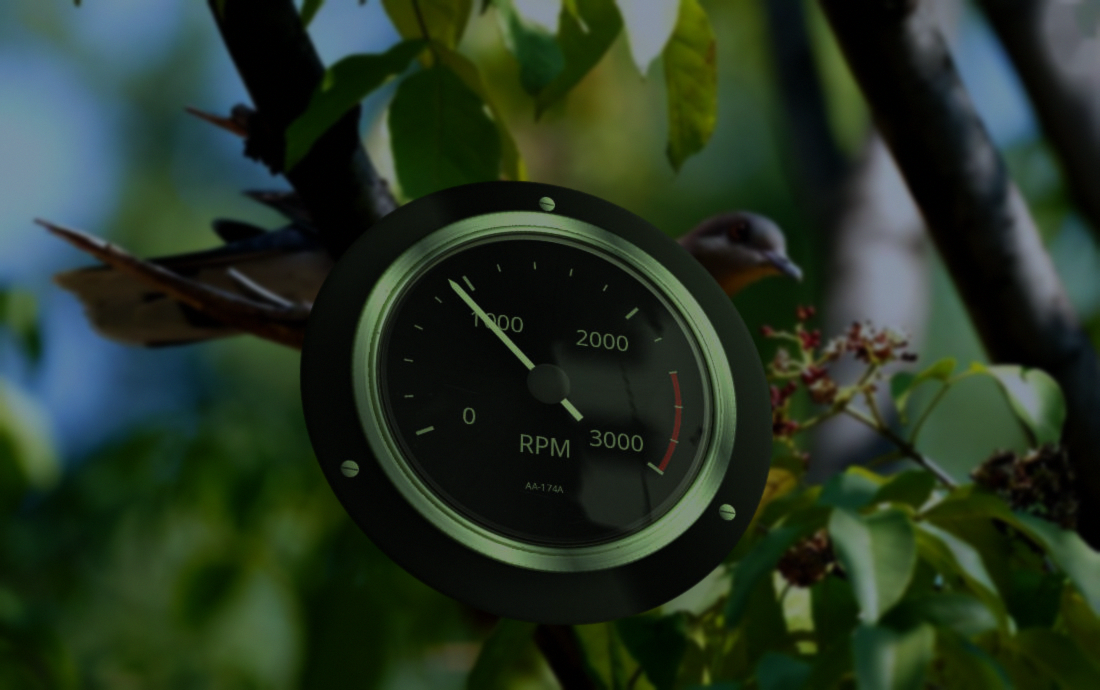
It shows value=900 unit=rpm
